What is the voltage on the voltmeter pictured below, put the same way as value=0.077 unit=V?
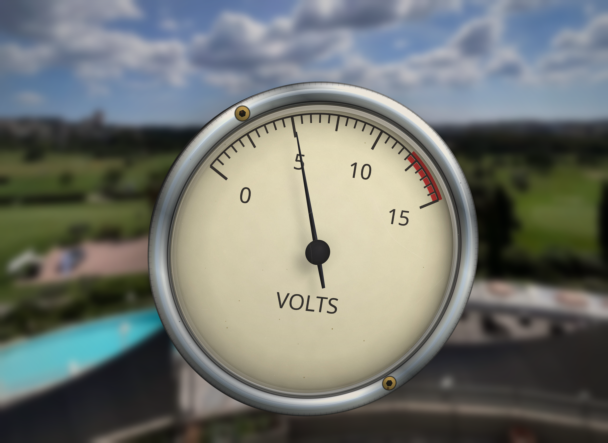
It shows value=5 unit=V
